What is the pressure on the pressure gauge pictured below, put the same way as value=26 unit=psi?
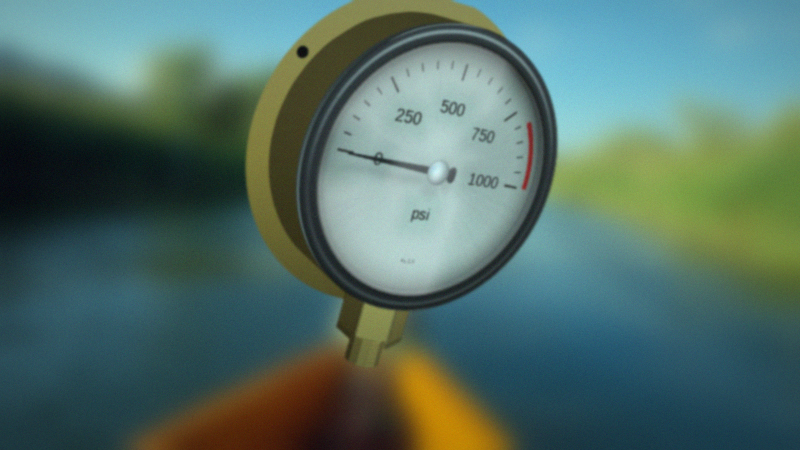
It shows value=0 unit=psi
